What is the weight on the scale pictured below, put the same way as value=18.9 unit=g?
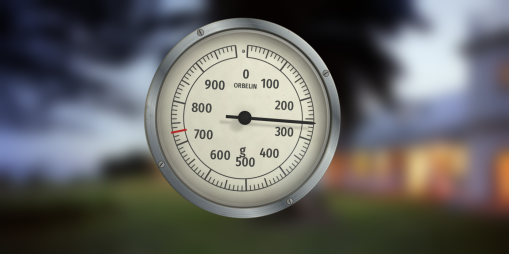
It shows value=260 unit=g
